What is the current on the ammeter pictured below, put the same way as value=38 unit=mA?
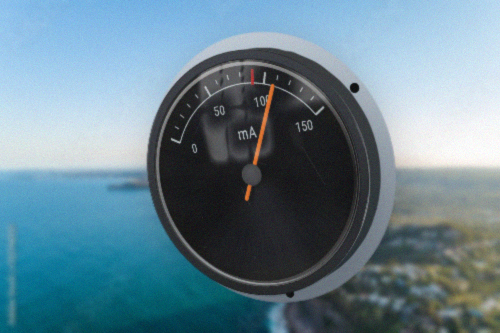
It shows value=110 unit=mA
